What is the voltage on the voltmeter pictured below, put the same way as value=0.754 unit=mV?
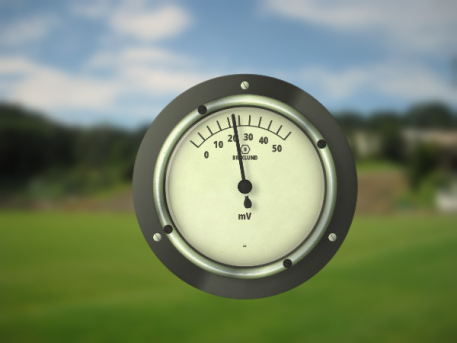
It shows value=22.5 unit=mV
